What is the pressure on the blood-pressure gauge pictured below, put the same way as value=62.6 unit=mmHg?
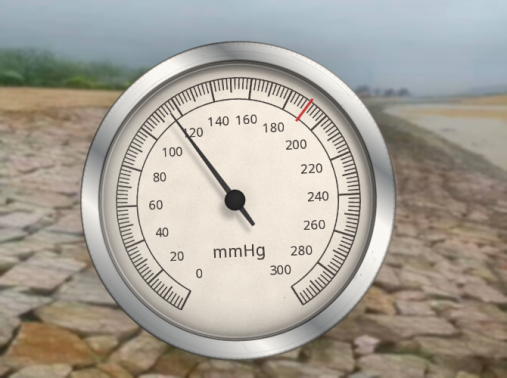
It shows value=116 unit=mmHg
